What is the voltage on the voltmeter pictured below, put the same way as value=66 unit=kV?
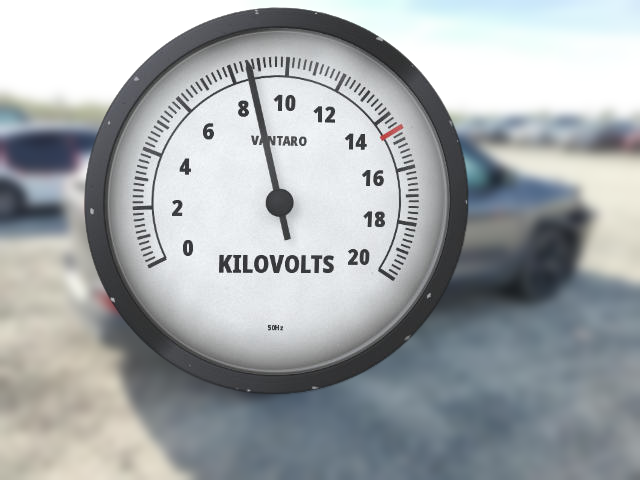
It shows value=8.6 unit=kV
